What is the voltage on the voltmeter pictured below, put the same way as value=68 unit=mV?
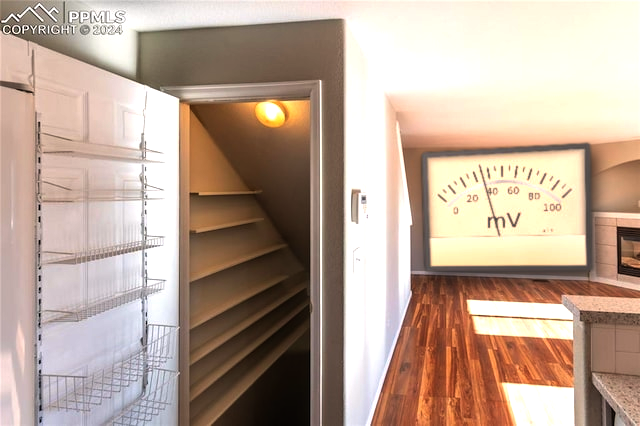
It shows value=35 unit=mV
